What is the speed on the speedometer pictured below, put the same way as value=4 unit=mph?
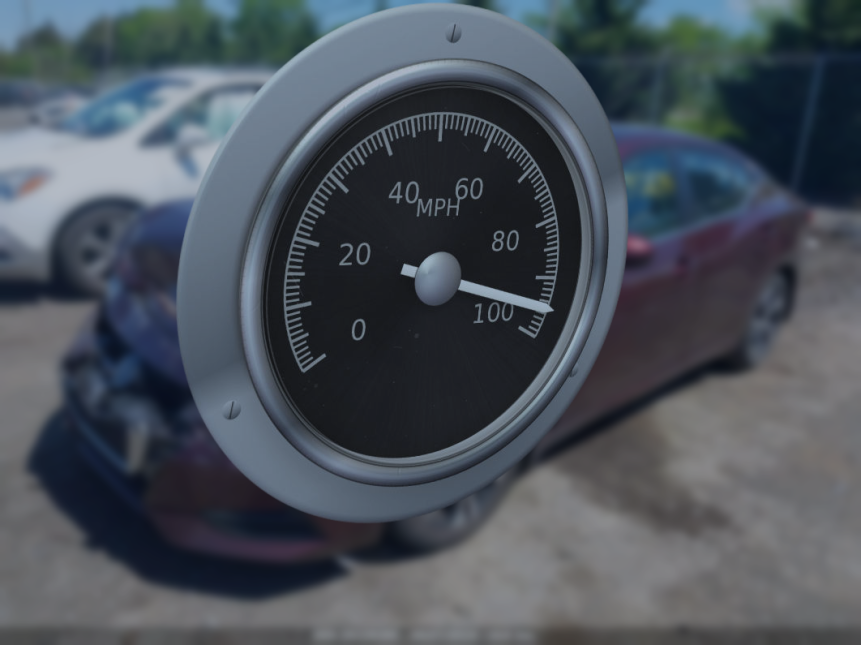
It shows value=95 unit=mph
